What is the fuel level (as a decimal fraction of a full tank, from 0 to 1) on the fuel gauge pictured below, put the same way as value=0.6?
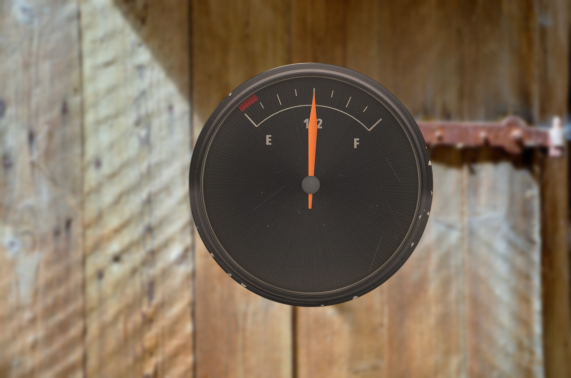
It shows value=0.5
